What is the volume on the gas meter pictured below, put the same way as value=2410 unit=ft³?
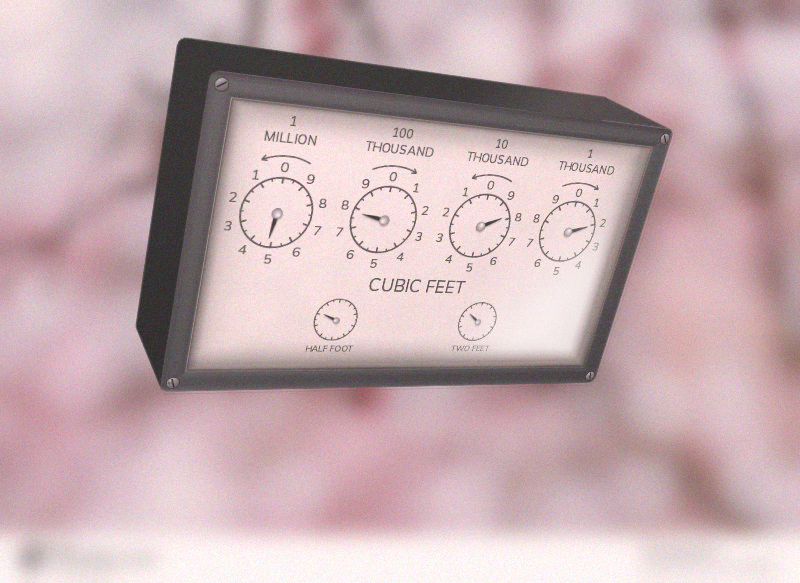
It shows value=478200 unit=ft³
